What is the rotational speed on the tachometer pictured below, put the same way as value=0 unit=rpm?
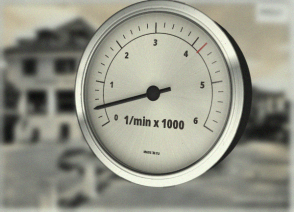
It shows value=400 unit=rpm
